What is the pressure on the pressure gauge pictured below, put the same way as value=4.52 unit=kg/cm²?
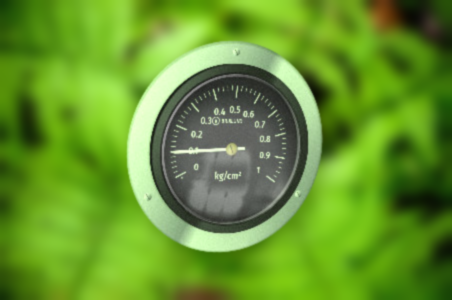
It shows value=0.1 unit=kg/cm²
